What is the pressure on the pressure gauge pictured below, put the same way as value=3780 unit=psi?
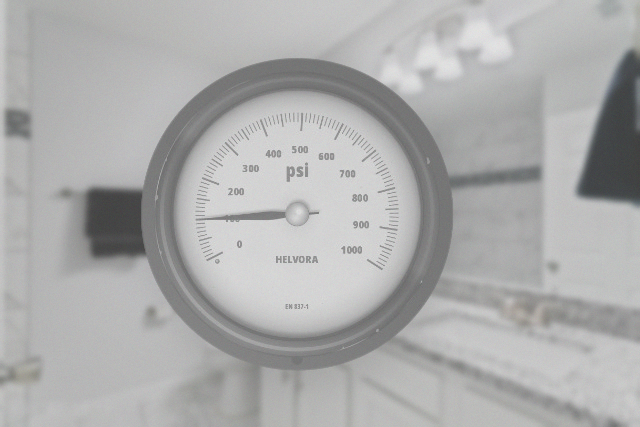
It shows value=100 unit=psi
